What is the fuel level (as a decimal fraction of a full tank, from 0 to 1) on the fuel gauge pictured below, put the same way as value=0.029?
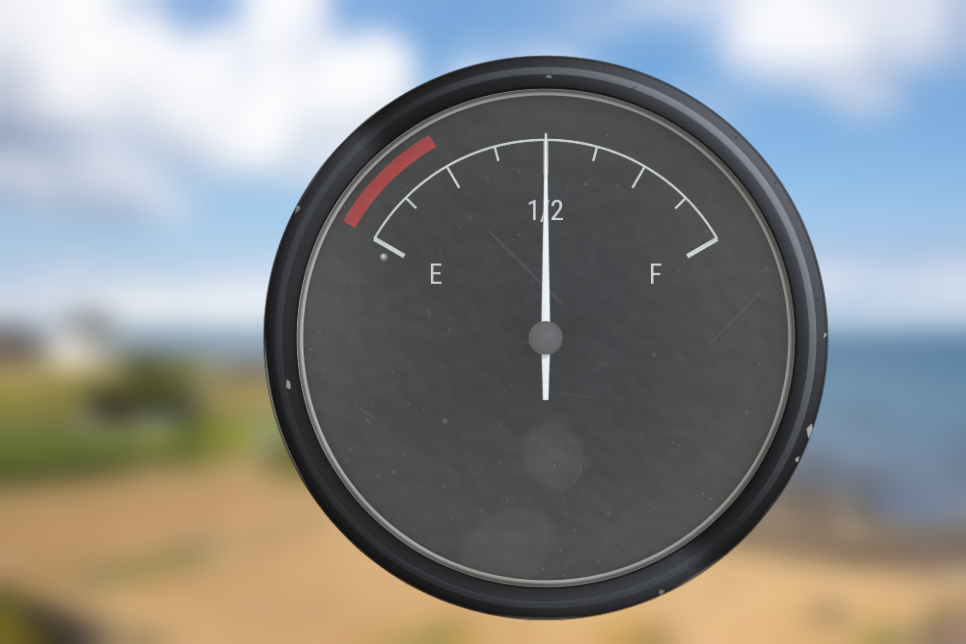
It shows value=0.5
